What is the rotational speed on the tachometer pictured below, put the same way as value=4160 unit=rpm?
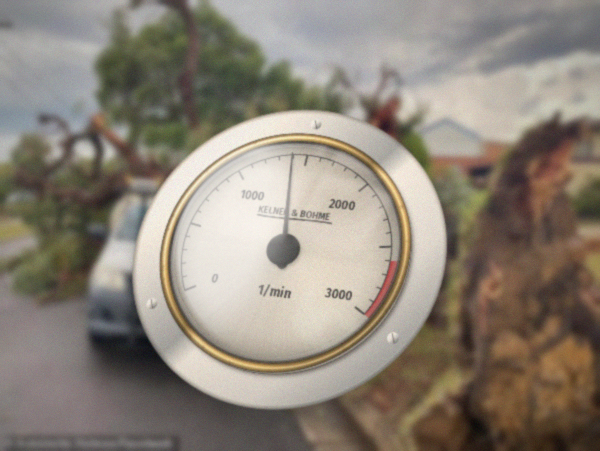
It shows value=1400 unit=rpm
